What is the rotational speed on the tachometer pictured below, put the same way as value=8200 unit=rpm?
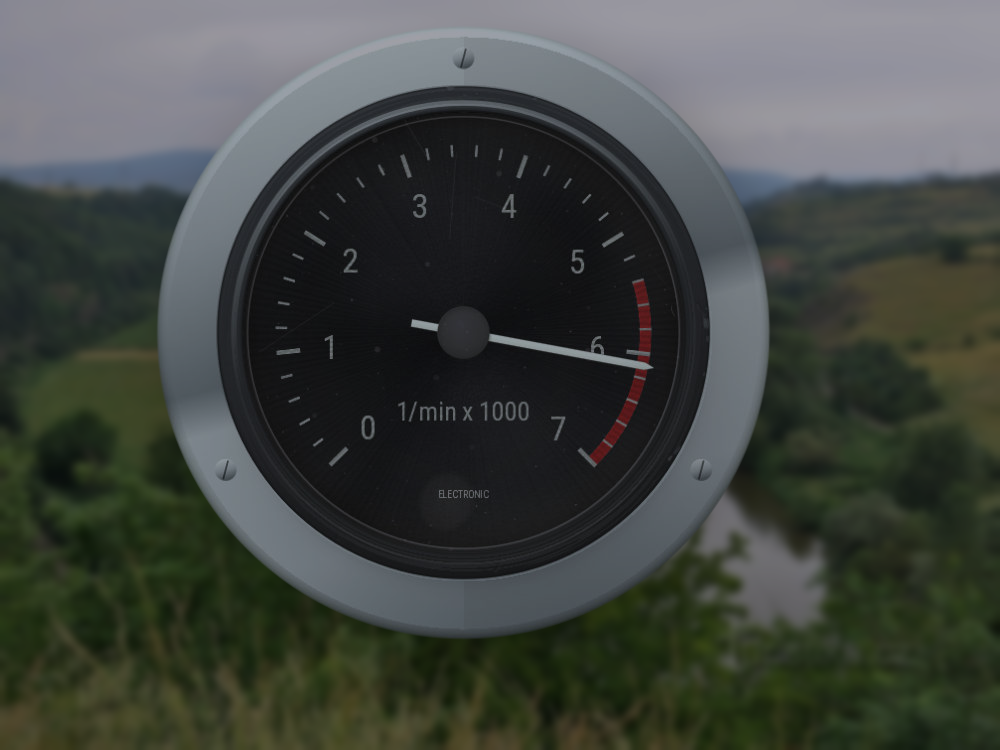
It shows value=6100 unit=rpm
